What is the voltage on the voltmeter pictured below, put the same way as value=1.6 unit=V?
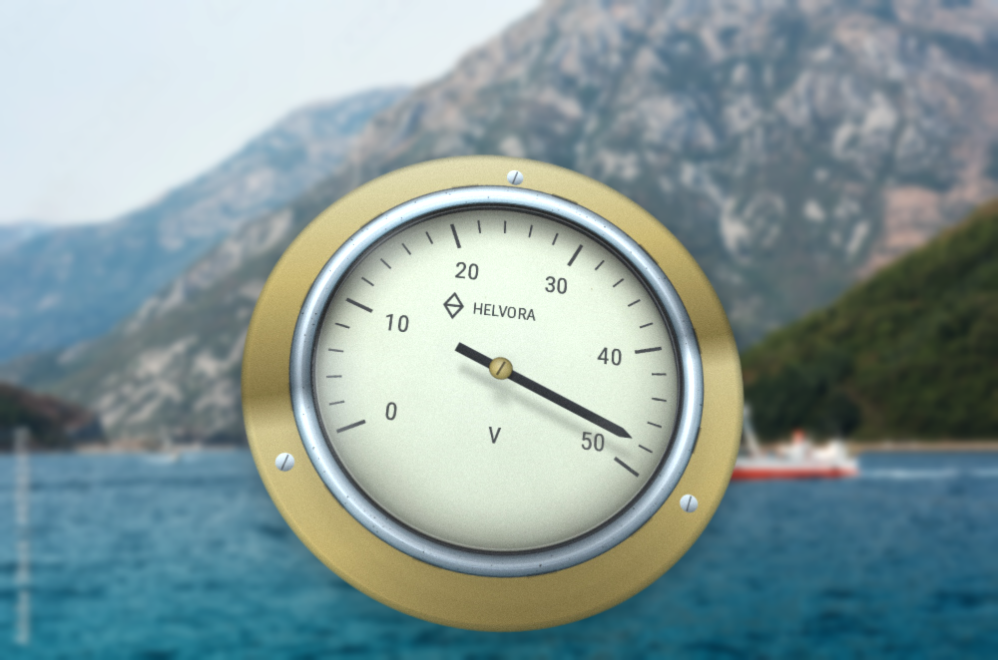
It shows value=48 unit=V
